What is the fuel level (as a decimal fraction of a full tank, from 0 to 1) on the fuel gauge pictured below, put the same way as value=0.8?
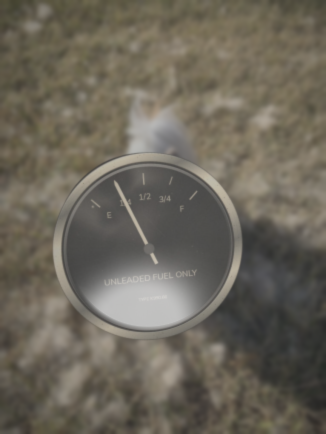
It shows value=0.25
